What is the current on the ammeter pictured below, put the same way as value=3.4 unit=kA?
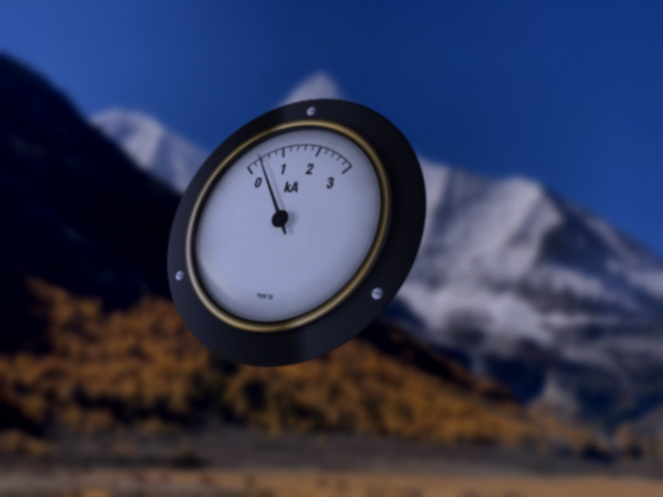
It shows value=0.4 unit=kA
